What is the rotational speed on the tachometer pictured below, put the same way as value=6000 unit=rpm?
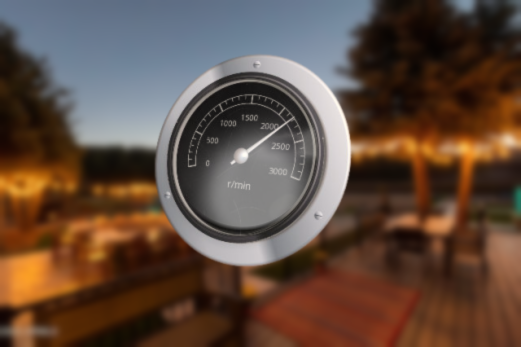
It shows value=2200 unit=rpm
